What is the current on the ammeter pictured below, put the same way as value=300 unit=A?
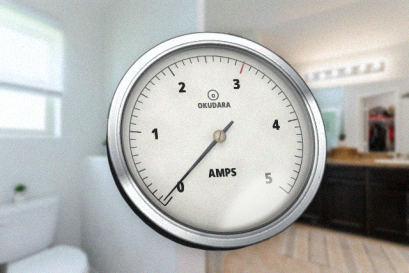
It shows value=0.05 unit=A
